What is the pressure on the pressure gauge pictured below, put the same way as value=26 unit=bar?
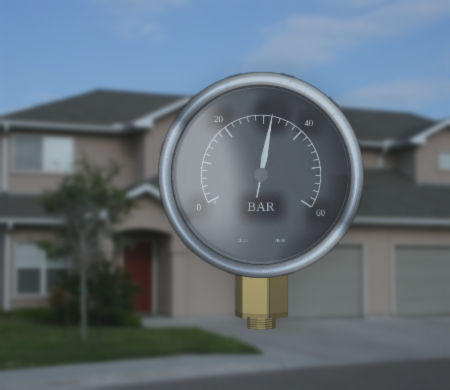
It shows value=32 unit=bar
